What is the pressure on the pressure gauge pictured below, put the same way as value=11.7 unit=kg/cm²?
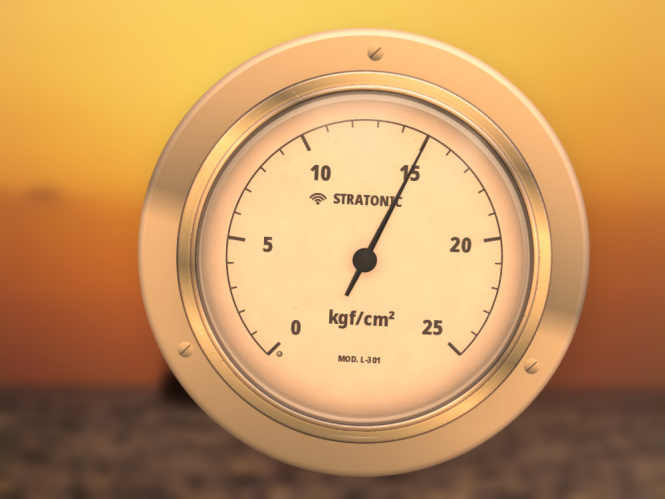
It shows value=15 unit=kg/cm²
